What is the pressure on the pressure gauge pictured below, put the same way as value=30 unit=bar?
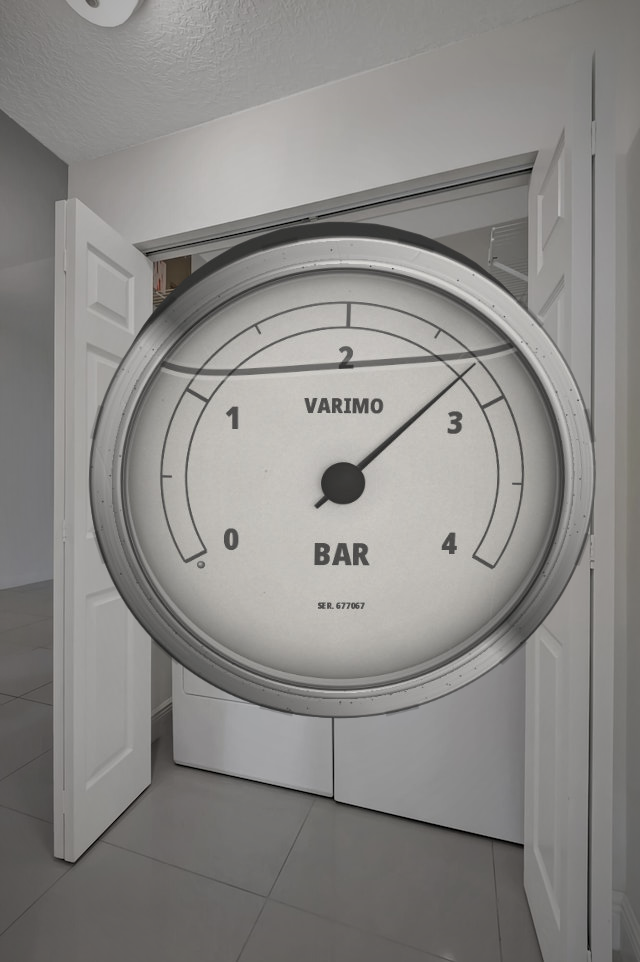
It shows value=2.75 unit=bar
